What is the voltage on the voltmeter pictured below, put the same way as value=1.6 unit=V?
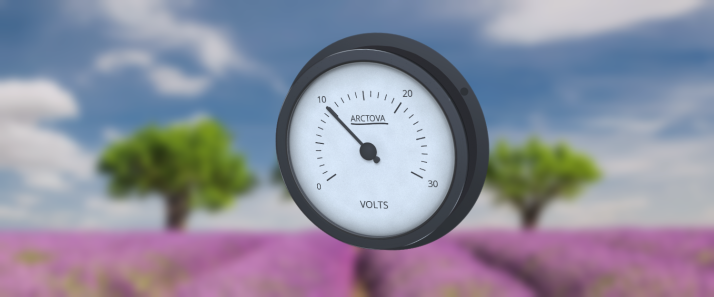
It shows value=10 unit=V
